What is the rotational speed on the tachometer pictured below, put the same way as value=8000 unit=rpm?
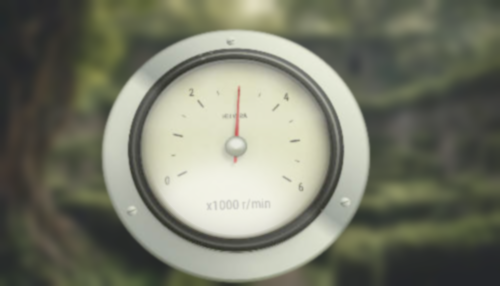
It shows value=3000 unit=rpm
